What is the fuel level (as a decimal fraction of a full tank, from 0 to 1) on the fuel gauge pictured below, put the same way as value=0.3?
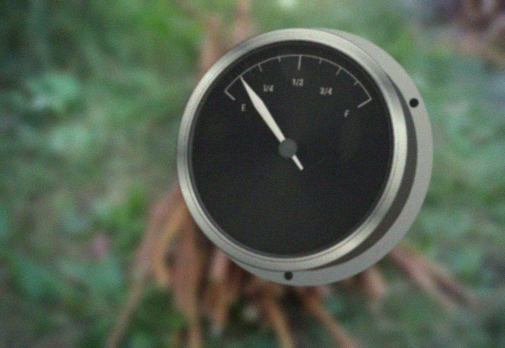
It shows value=0.125
